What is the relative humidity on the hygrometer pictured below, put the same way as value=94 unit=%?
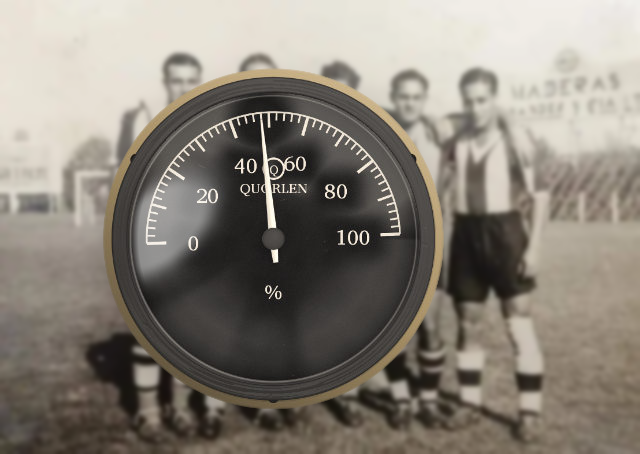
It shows value=48 unit=%
